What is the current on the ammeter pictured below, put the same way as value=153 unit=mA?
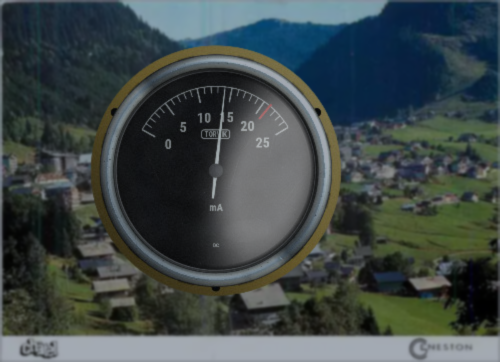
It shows value=14 unit=mA
